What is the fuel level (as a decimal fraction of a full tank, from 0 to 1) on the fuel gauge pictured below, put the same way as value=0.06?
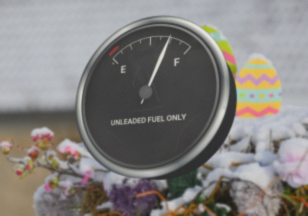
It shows value=0.75
